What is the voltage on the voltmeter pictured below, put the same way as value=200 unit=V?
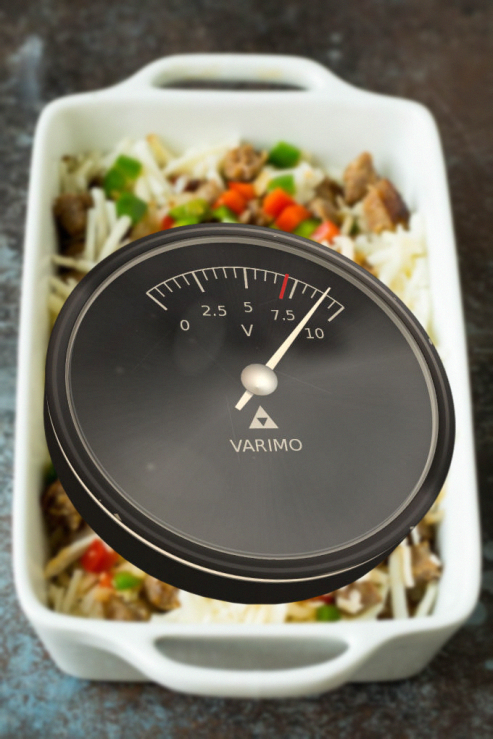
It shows value=9 unit=V
